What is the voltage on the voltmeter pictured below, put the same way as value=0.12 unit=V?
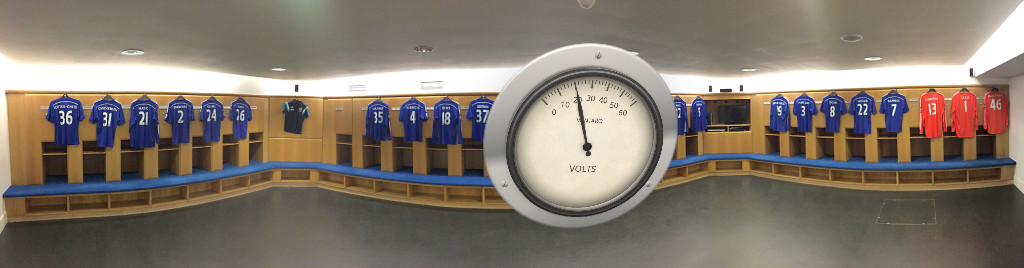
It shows value=20 unit=V
